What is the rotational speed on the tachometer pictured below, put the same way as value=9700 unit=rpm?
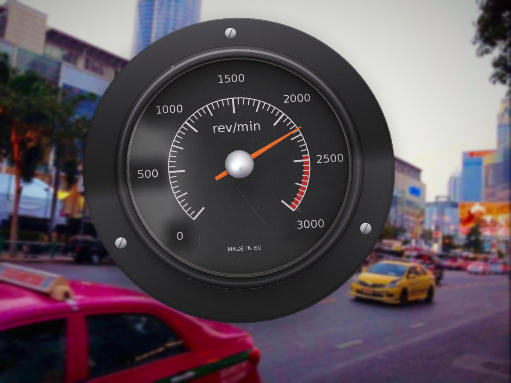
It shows value=2200 unit=rpm
